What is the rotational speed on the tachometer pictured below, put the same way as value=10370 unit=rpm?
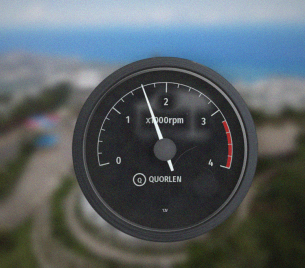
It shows value=1600 unit=rpm
